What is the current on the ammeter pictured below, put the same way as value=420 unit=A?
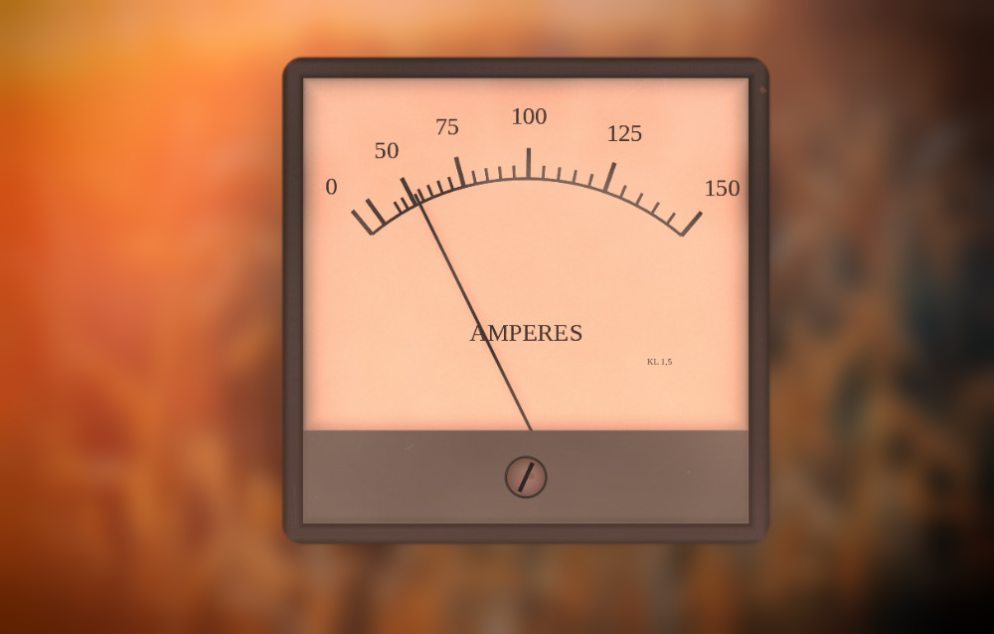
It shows value=52.5 unit=A
